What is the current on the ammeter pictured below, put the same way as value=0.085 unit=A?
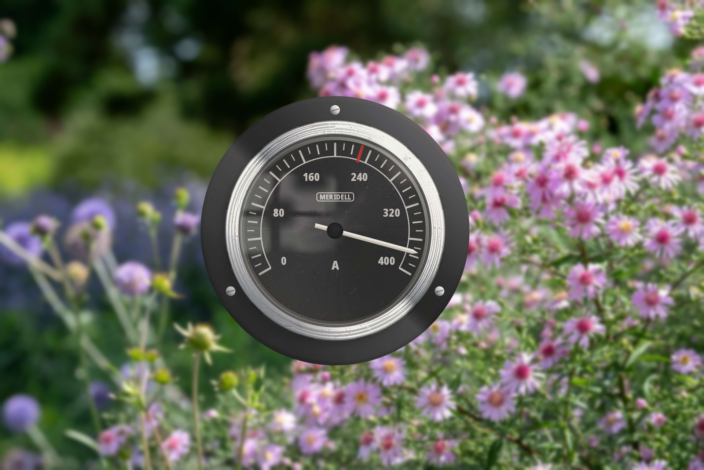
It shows value=375 unit=A
